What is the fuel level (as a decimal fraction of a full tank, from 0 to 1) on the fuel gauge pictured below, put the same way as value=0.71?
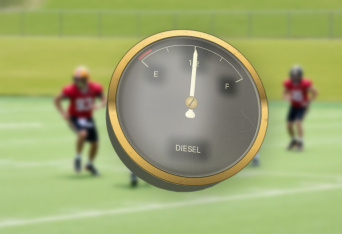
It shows value=0.5
